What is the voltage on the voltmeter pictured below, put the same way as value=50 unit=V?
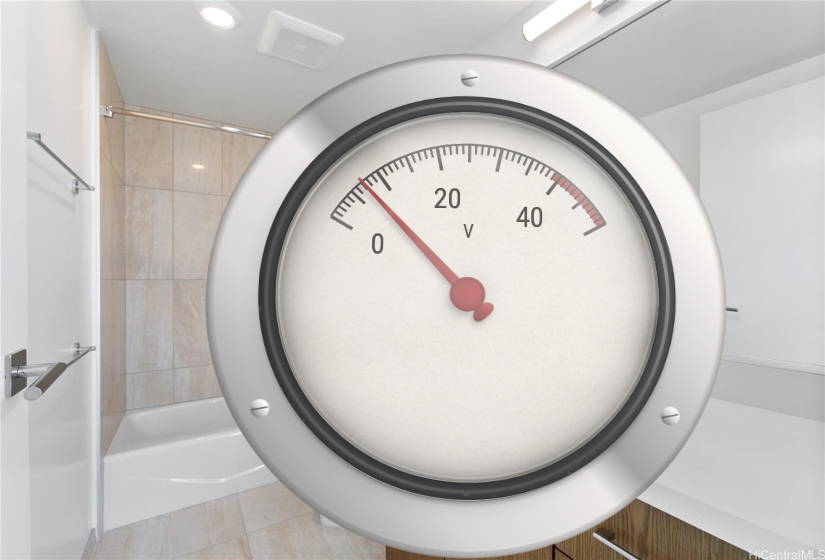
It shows value=7 unit=V
